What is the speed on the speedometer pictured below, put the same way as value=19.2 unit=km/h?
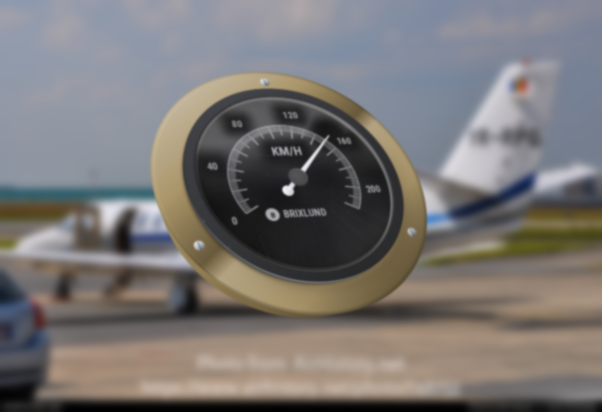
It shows value=150 unit=km/h
